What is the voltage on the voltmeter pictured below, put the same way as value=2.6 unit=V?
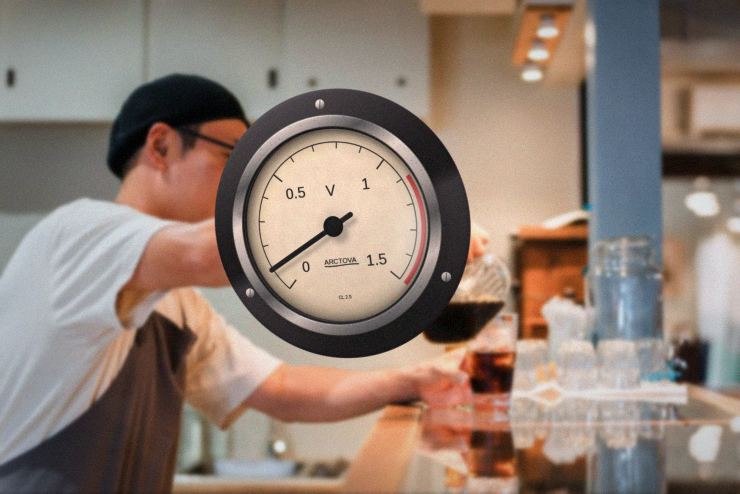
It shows value=0.1 unit=V
